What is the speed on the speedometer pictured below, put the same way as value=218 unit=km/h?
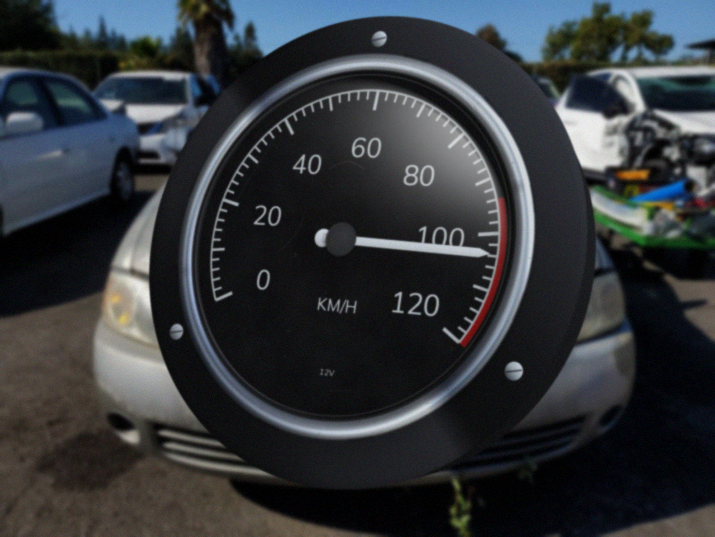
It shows value=104 unit=km/h
